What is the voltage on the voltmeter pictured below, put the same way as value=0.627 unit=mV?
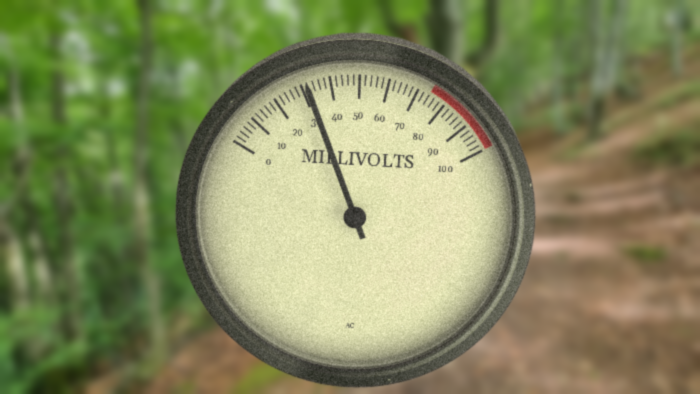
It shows value=32 unit=mV
